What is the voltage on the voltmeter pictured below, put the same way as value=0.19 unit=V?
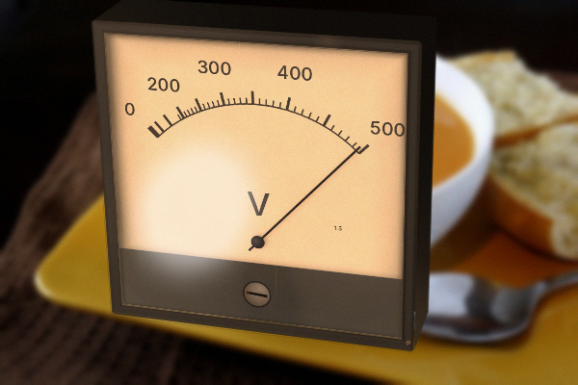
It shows value=495 unit=V
